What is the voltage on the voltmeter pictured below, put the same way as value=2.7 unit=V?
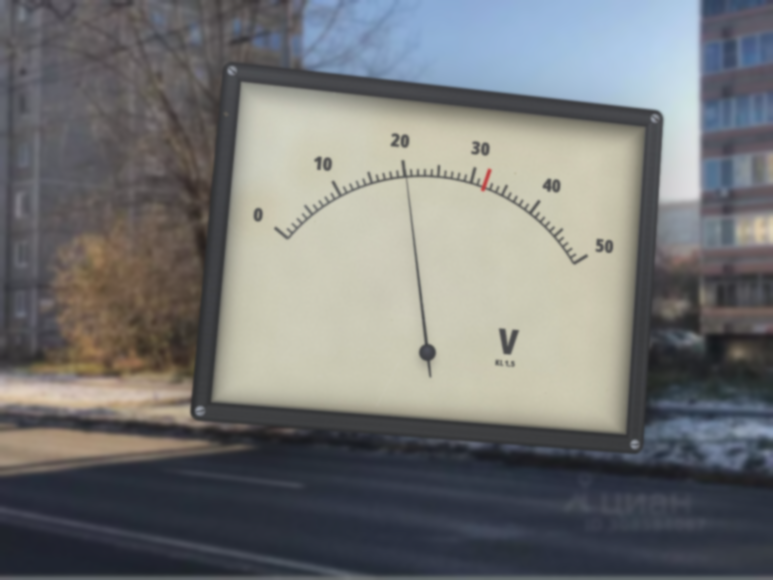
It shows value=20 unit=V
